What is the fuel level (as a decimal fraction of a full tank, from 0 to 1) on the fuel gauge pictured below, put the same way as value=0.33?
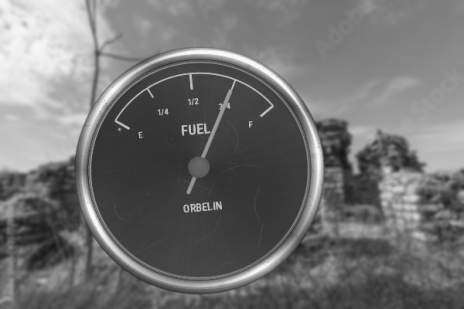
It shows value=0.75
